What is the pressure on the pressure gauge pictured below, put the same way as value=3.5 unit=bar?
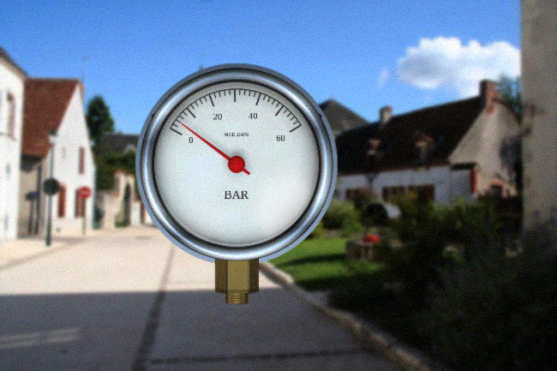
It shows value=4 unit=bar
